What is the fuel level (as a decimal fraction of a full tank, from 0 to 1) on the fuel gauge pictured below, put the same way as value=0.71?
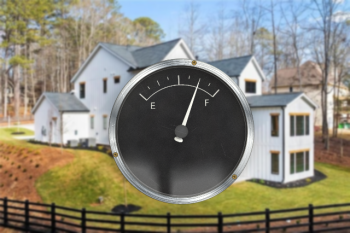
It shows value=0.75
